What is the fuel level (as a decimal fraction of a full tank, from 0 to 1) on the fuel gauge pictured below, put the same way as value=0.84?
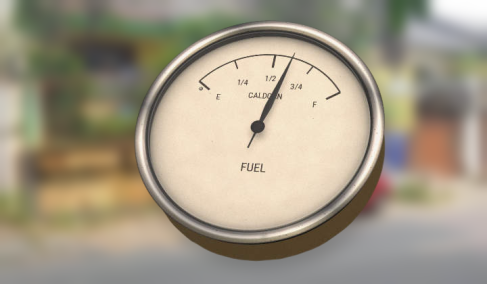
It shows value=0.625
